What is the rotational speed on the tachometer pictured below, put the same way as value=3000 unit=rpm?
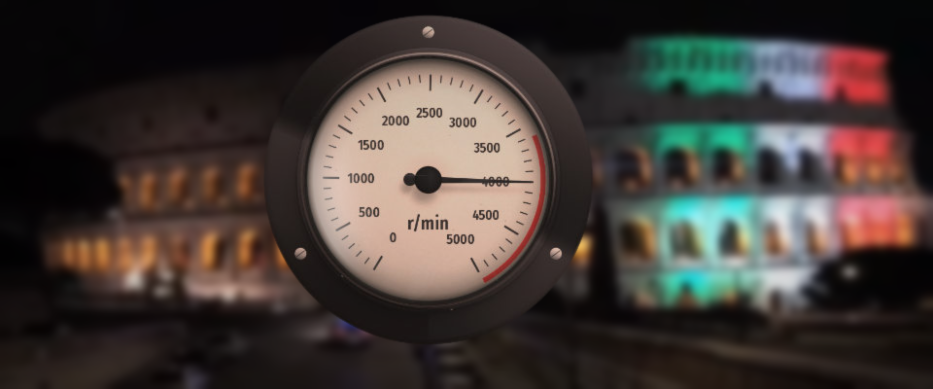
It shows value=4000 unit=rpm
